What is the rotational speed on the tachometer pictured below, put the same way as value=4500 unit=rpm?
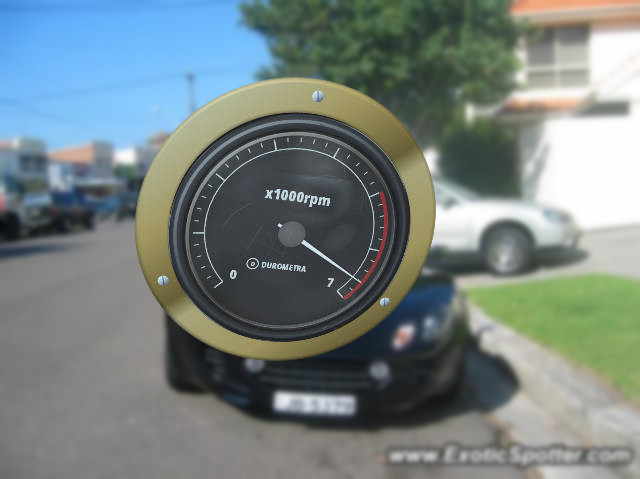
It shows value=6600 unit=rpm
